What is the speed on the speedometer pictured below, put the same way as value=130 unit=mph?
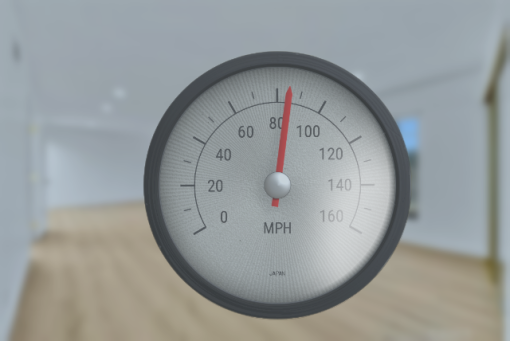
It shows value=85 unit=mph
